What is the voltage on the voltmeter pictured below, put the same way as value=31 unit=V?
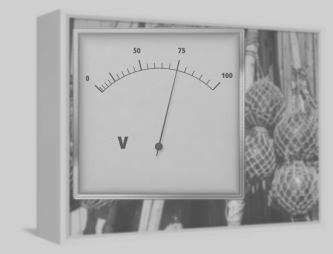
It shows value=75 unit=V
